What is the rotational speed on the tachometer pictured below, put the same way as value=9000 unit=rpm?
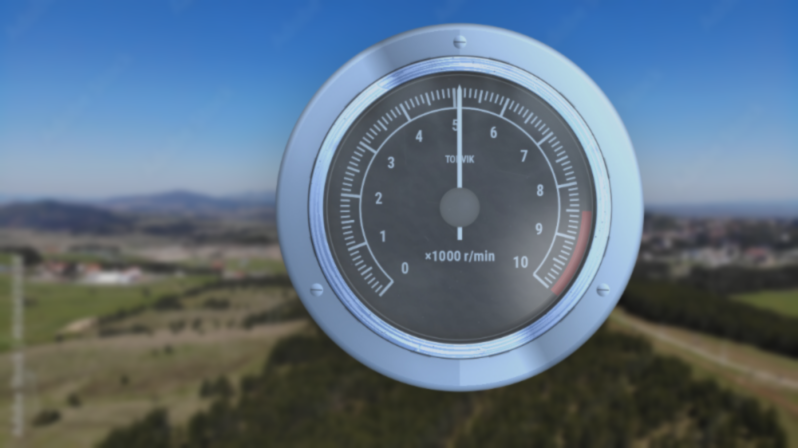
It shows value=5100 unit=rpm
